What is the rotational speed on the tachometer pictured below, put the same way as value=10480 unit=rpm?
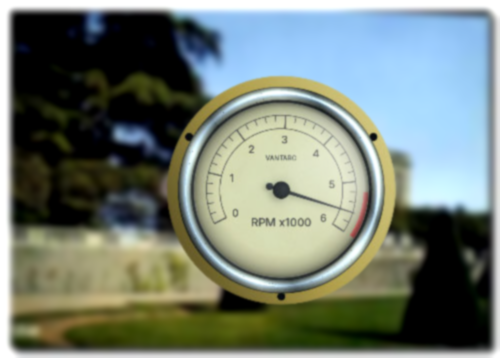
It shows value=5600 unit=rpm
